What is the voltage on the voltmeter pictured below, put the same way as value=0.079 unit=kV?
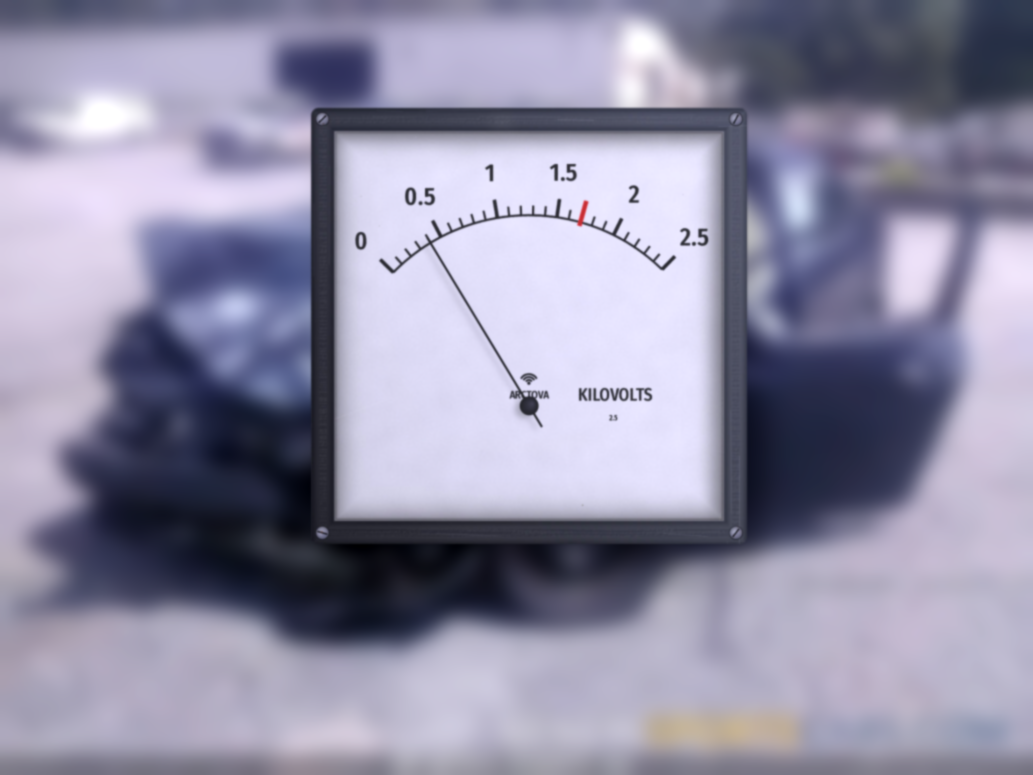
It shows value=0.4 unit=kV
